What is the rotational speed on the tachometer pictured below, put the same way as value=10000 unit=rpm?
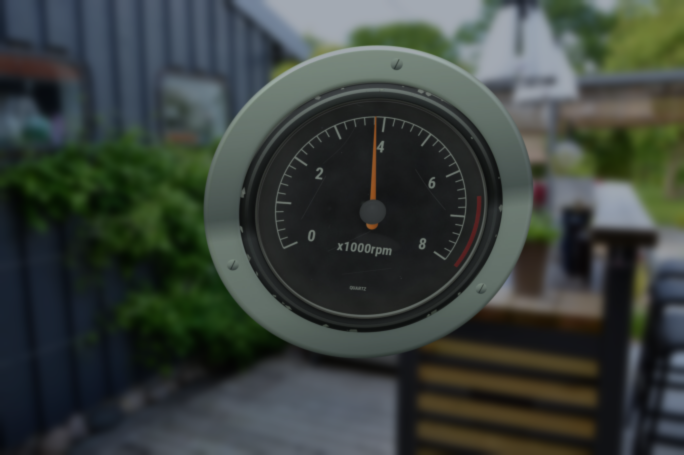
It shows value=3800 unit=rpm
